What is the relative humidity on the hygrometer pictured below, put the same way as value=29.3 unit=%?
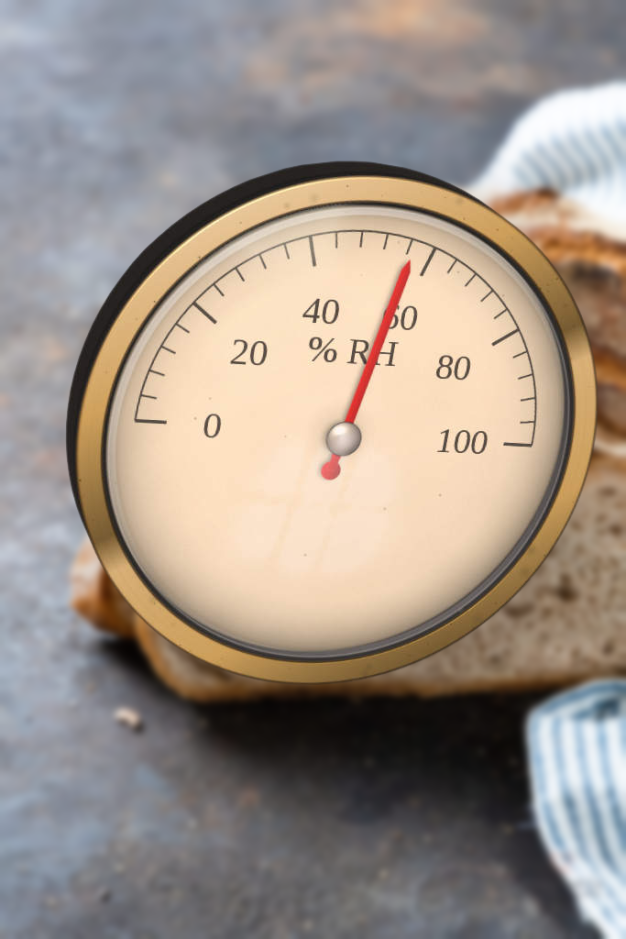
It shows value=56 unit=%
